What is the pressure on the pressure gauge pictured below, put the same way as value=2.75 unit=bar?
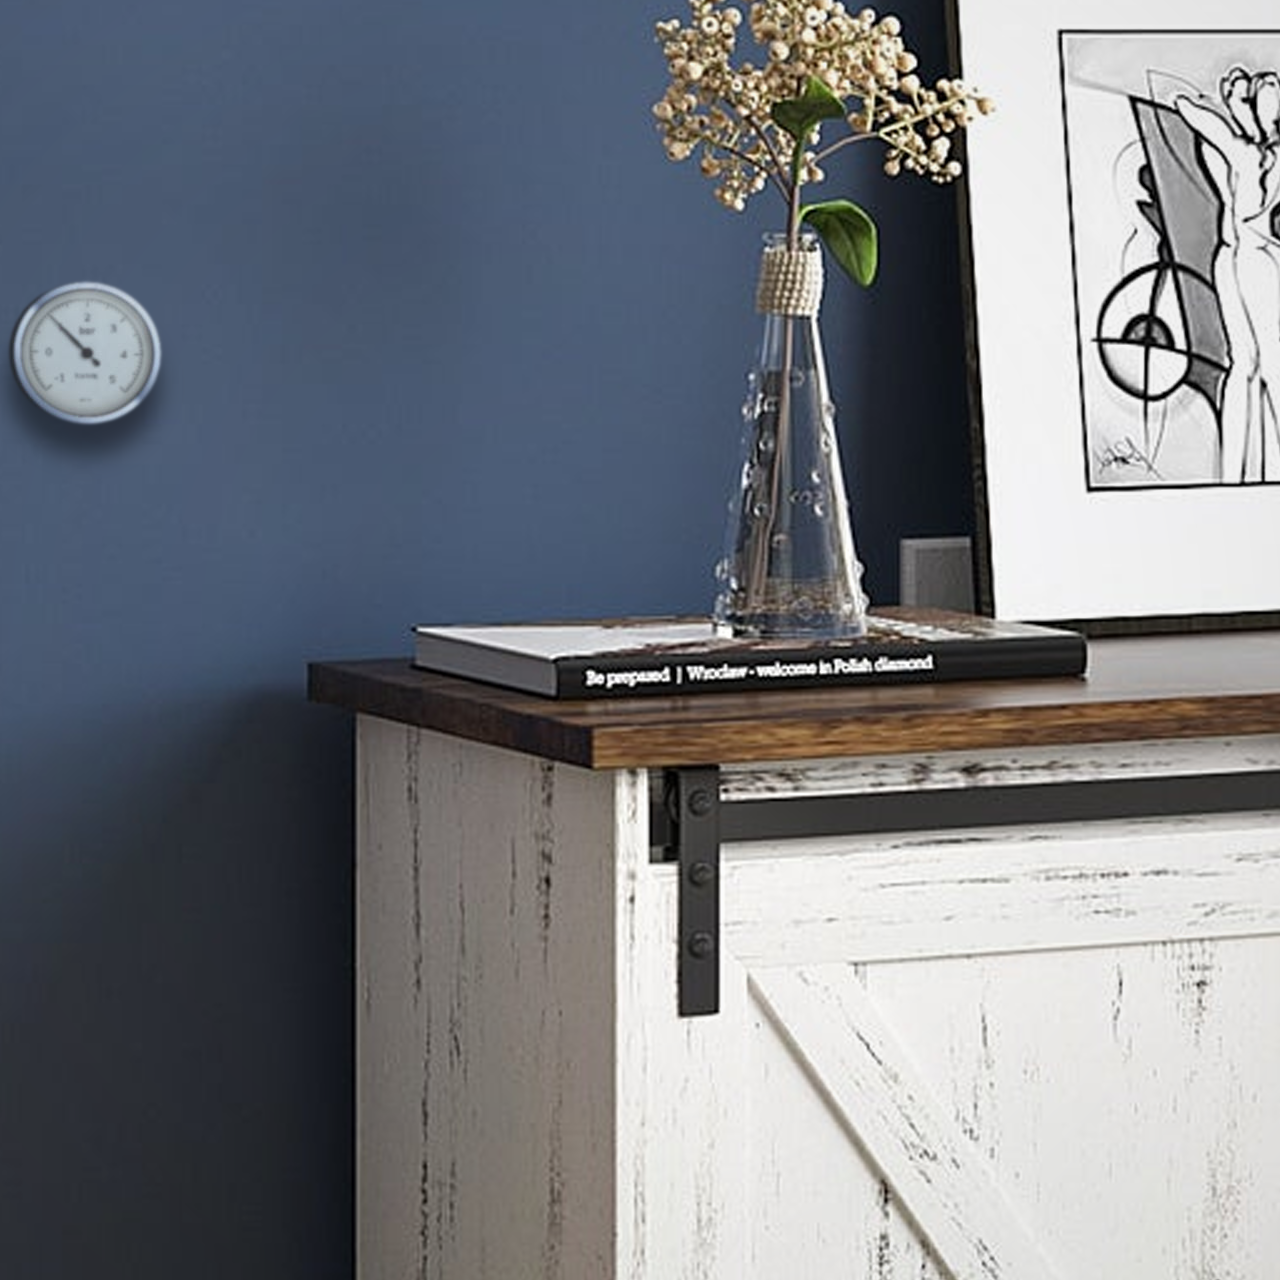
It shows value=1 unit=bar
